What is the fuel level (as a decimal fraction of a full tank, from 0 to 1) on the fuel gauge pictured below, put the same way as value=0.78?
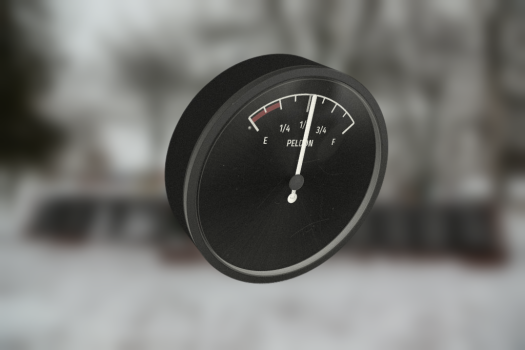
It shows value=0.5
